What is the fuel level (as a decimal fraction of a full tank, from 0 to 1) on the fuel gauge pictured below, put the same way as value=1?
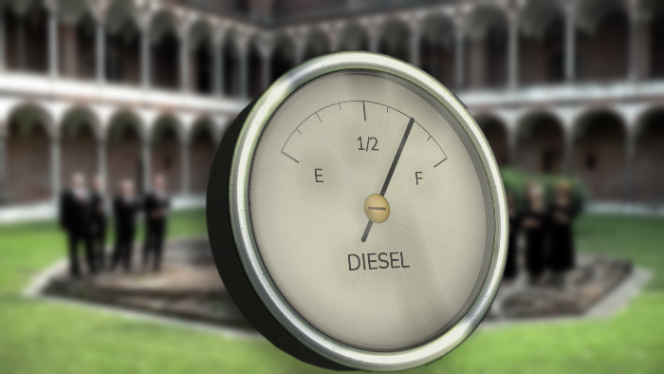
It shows value=0.75
